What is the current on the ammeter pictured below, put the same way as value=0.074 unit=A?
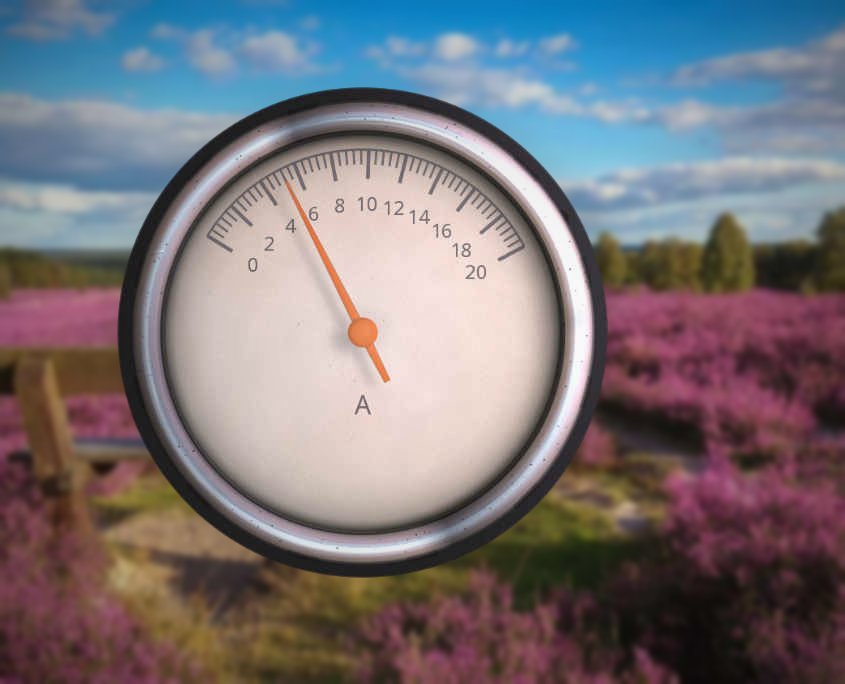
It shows value=5.2 unit=A
